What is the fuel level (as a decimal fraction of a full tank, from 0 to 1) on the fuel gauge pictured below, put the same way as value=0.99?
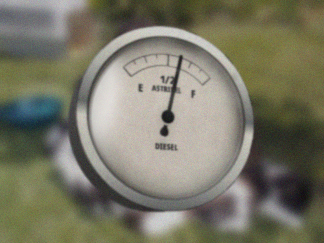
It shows value=0.625
